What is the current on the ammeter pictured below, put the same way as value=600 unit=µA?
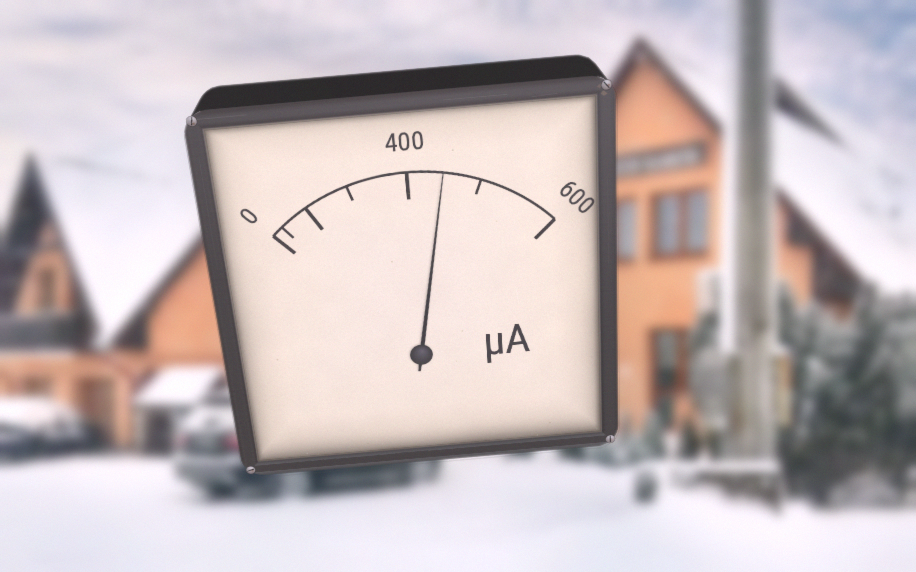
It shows value=450 unit=µA
